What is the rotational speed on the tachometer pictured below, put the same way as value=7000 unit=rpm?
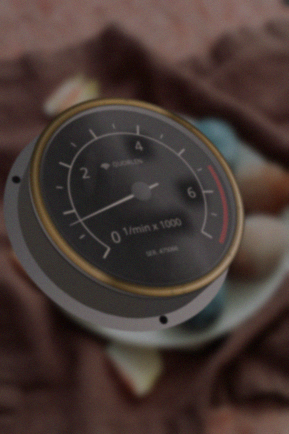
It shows value=750 unit=rpm
